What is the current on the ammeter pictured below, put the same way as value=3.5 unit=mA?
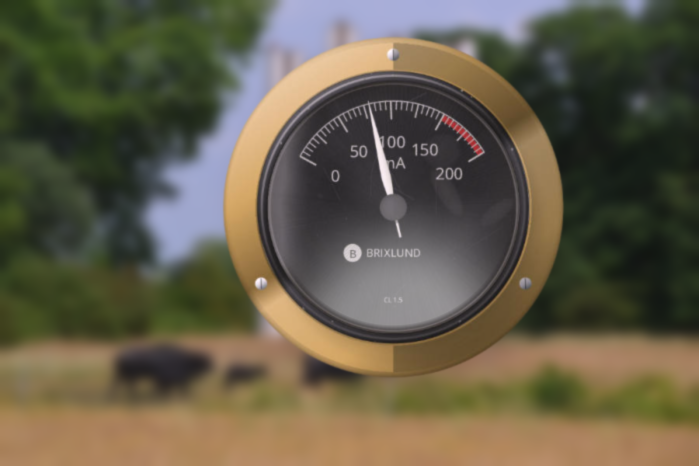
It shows value=80 unit=mA
